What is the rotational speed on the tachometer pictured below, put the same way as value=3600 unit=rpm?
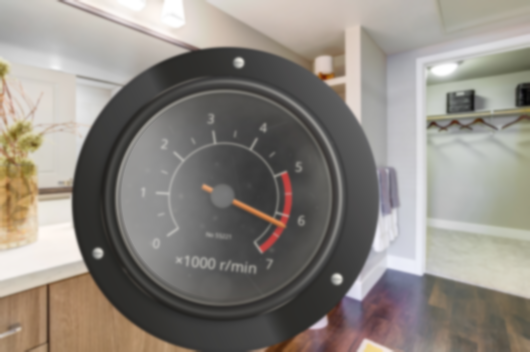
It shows value=6250 unit=rpm
